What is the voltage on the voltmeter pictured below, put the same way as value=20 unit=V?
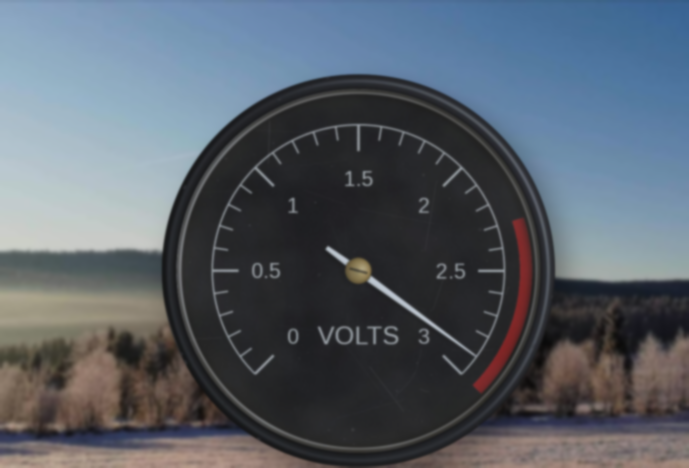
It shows value=2.9 unit=V
